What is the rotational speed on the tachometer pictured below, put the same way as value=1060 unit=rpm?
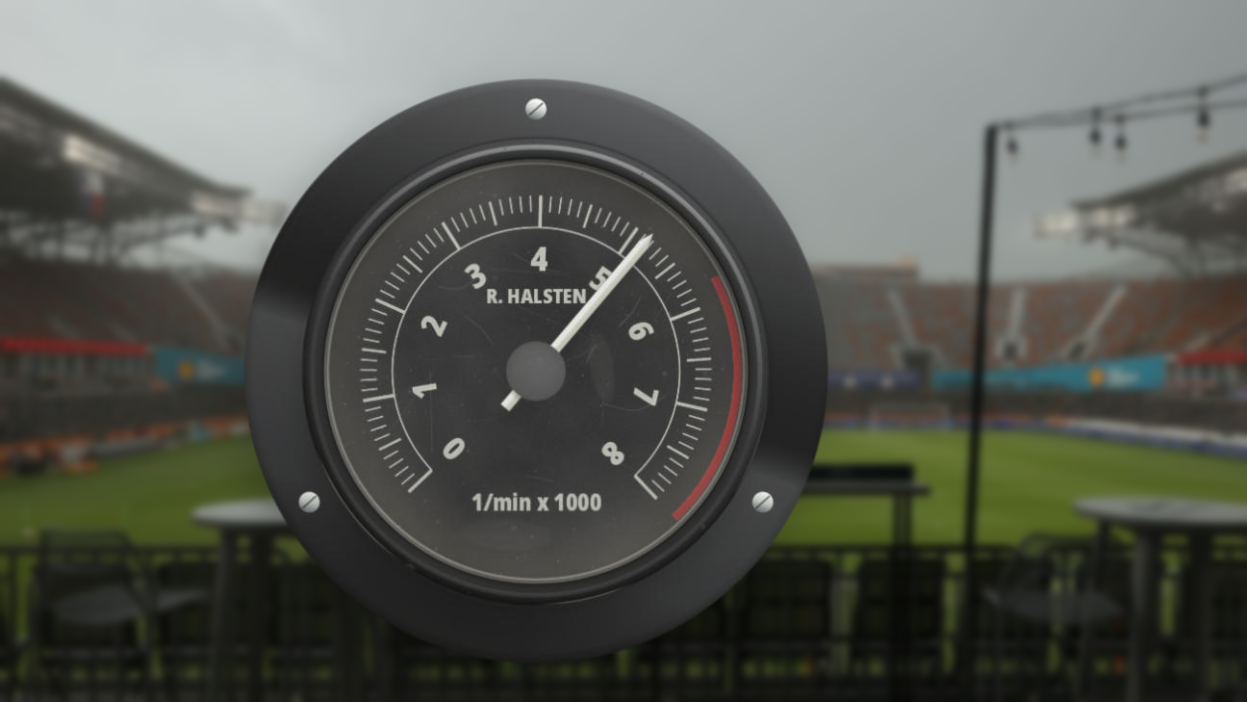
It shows value=5150 unit=rpm
